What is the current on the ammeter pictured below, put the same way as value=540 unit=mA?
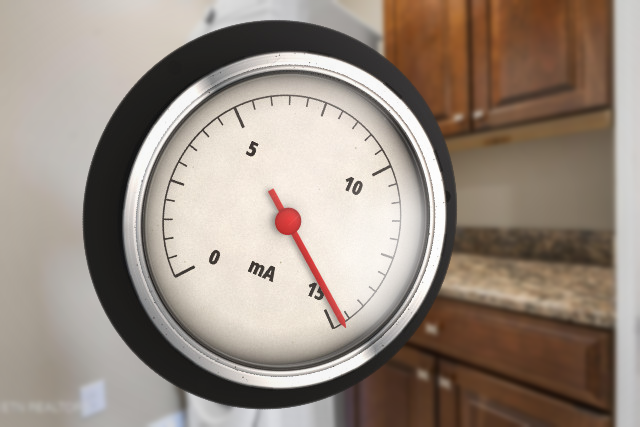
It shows value=14.75 unit=mA
